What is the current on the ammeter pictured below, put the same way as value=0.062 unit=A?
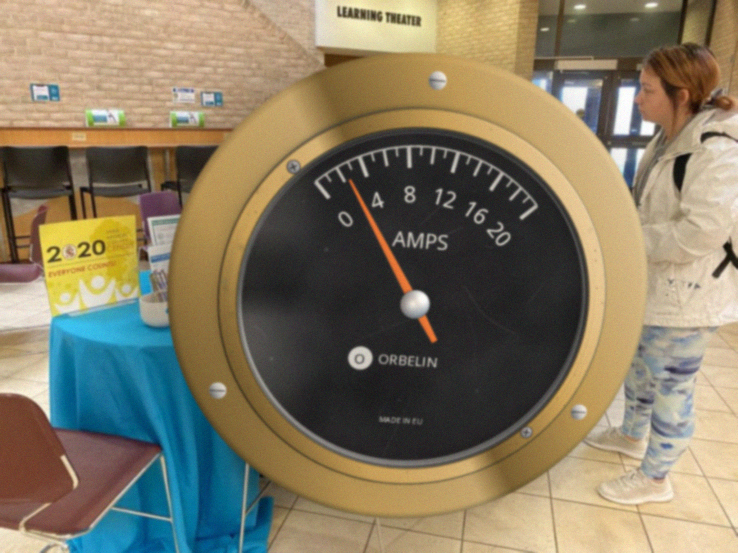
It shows value=2.5 unit=A
